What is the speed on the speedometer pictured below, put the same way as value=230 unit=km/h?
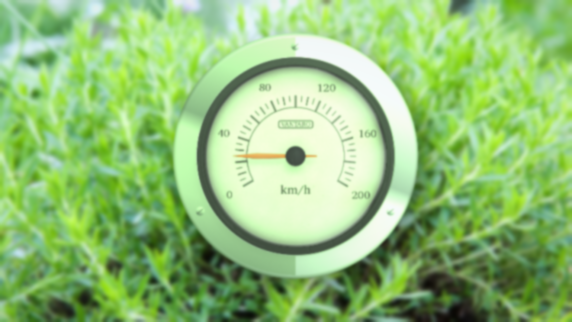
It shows value=25 unit=km/h
